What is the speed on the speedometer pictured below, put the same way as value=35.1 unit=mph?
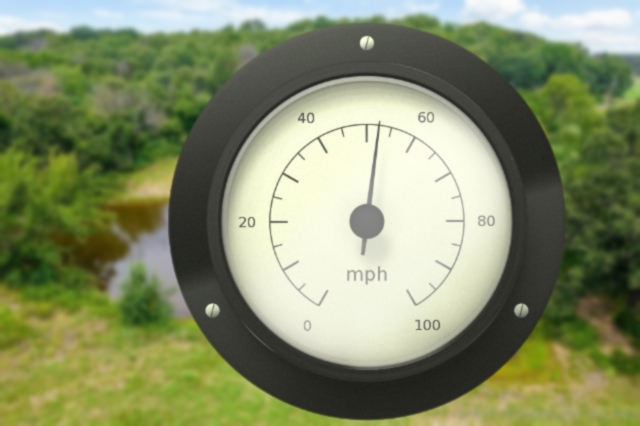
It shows value=52.5 unit=mph
